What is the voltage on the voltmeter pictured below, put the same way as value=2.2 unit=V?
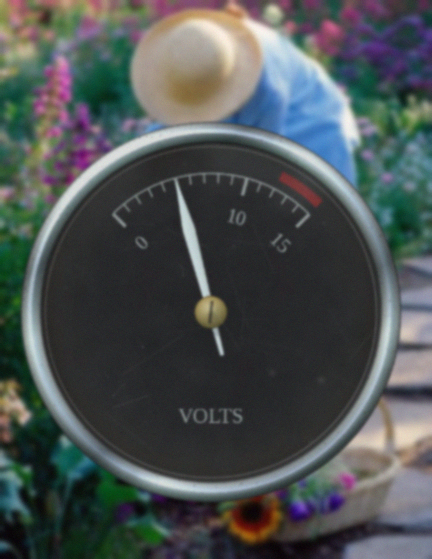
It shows value=5 unit=V
